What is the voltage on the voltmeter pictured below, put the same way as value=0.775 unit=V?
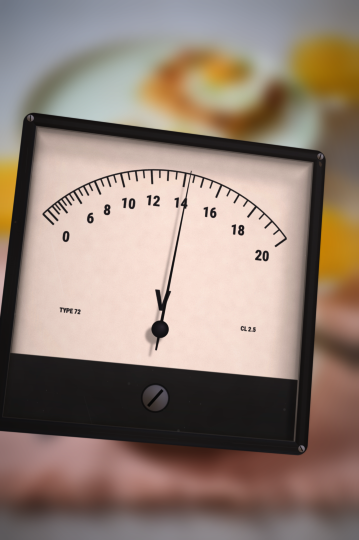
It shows value=14.25 unit=V
